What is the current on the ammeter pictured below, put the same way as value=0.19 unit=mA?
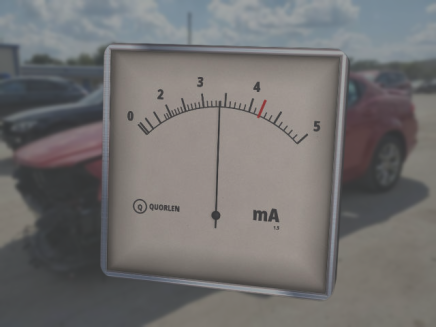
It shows value=3.4 unit=mA
